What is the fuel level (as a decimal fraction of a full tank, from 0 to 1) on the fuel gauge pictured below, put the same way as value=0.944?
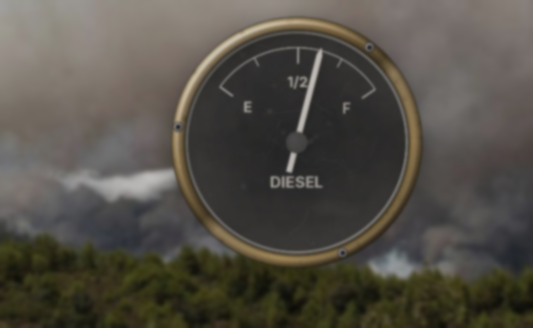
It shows value=0.625
